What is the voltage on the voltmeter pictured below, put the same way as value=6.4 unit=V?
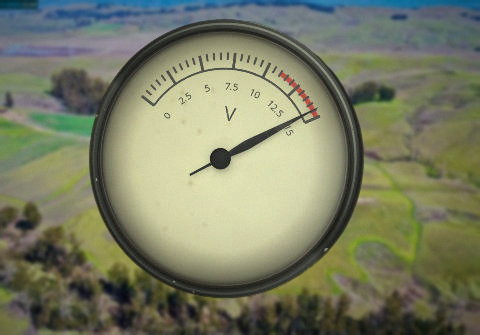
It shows value=14.5 unit=V
